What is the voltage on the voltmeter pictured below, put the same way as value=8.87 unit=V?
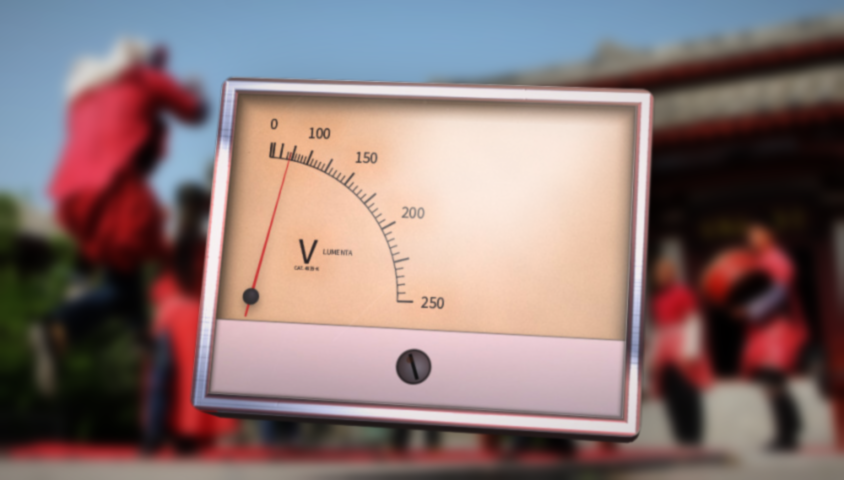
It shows value=75 unit=V
